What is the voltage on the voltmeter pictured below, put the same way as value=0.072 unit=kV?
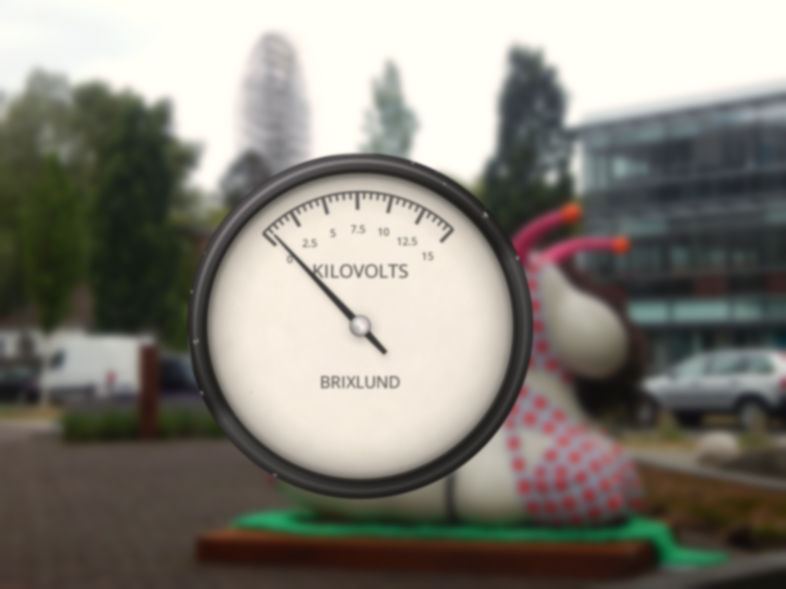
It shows value=0.5 unit=kV
